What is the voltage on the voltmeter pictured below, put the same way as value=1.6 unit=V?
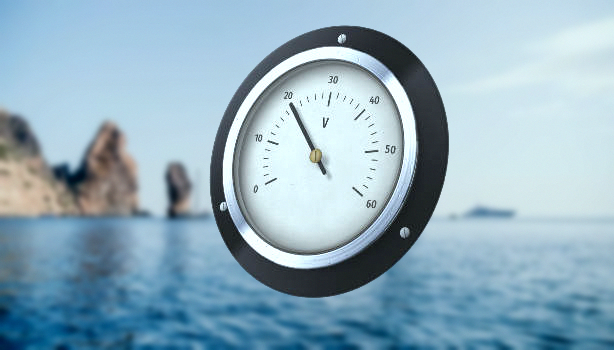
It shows value=20 unit=V
